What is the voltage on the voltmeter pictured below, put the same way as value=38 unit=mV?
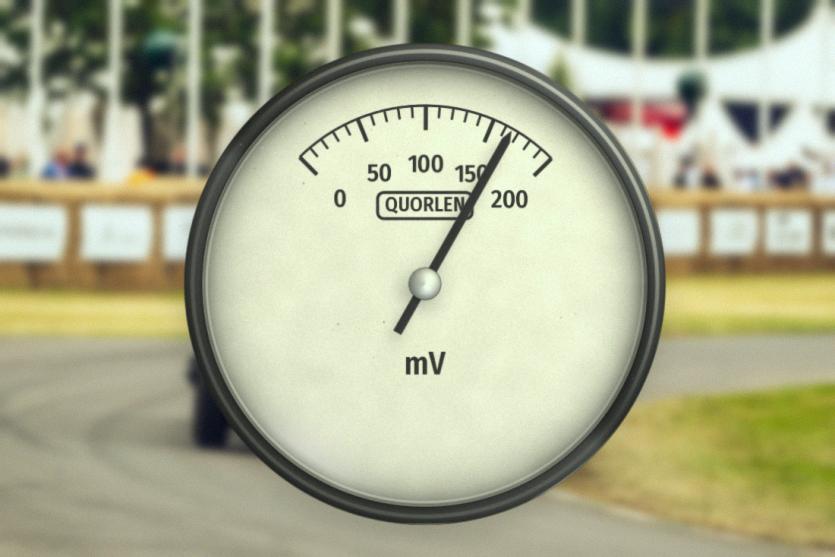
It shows value=165 unit=mV
